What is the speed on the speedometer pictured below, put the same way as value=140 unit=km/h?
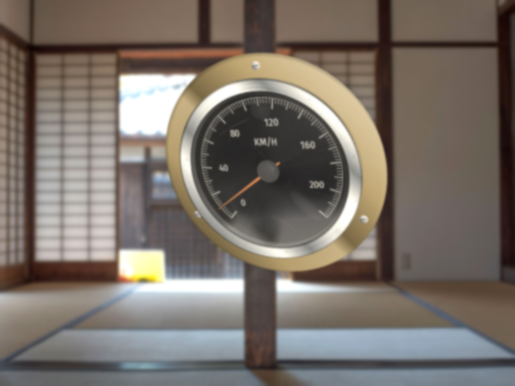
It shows value=10 unit=km/h
